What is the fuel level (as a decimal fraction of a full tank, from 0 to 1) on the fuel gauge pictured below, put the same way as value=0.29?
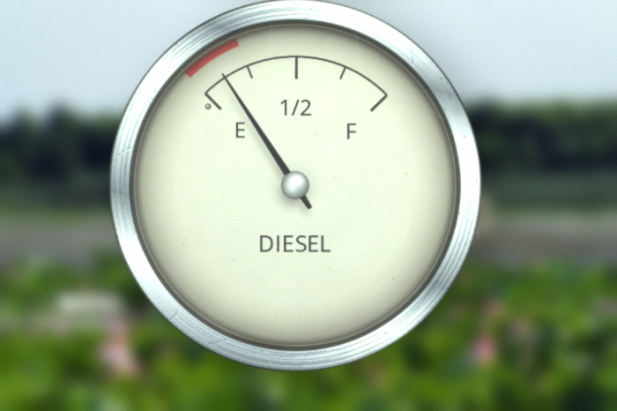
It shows value=0.125
